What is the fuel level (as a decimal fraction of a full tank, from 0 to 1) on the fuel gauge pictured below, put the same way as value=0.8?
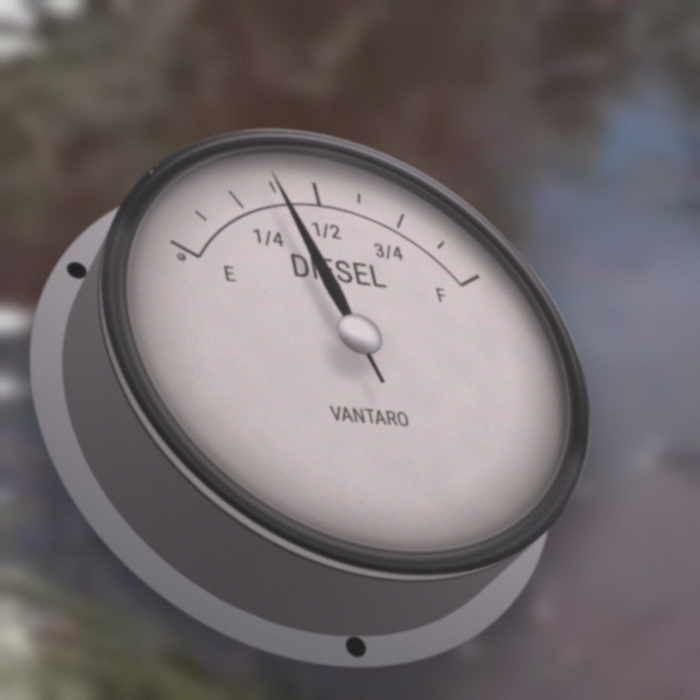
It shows value=0.375
